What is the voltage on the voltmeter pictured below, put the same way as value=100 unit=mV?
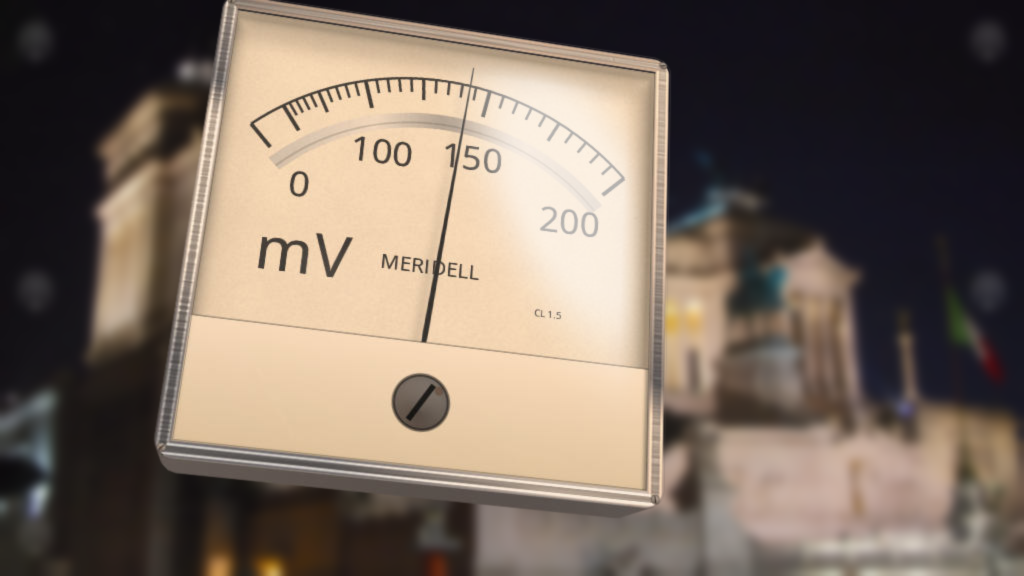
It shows value=142.5 unit=mV
